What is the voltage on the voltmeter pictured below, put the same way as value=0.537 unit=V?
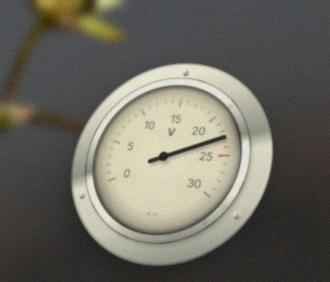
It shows value=23 unit=V
